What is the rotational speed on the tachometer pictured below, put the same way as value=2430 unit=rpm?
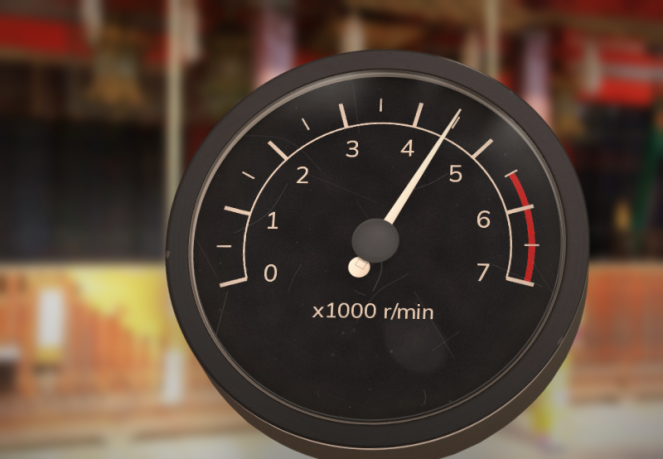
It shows value=4500 unit=rpm
